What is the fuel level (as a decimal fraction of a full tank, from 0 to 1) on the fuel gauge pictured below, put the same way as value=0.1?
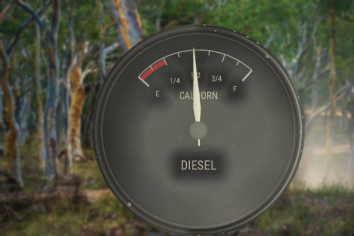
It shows value=0.5
